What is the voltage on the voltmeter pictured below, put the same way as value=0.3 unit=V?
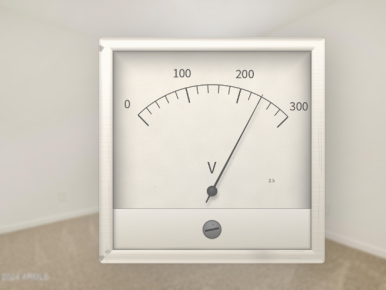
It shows value=240 unit=V
